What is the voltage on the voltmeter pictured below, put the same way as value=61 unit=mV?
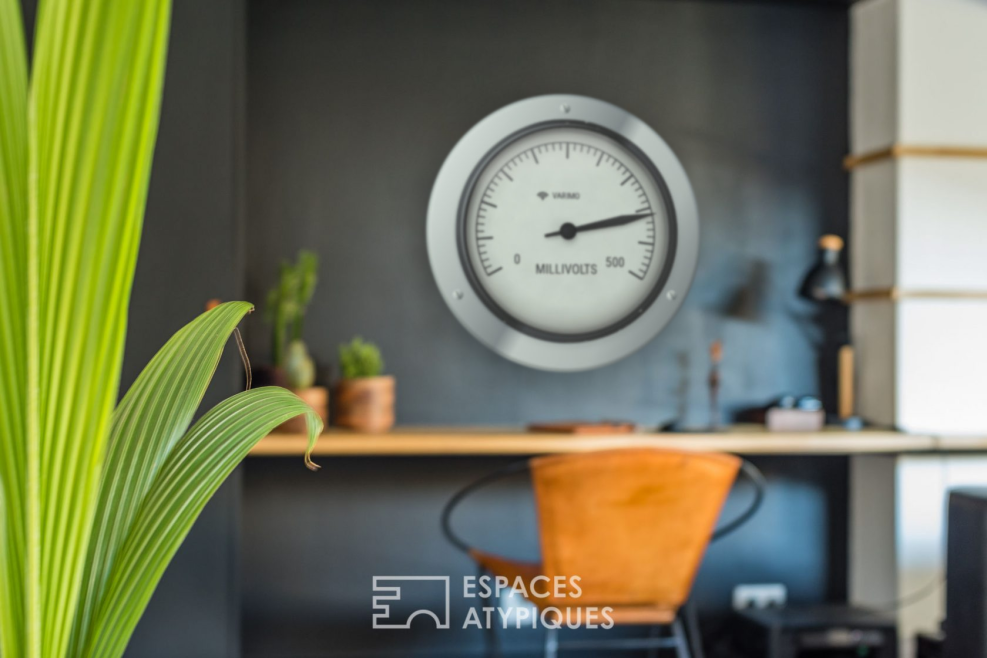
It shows value=410 unit=mV
